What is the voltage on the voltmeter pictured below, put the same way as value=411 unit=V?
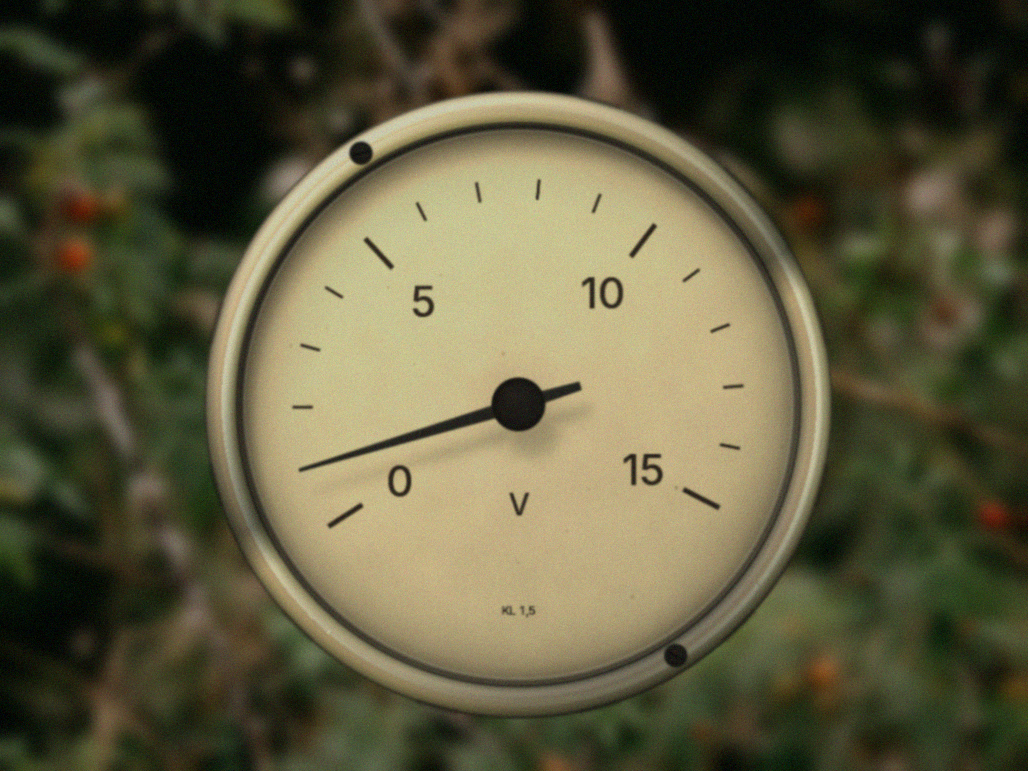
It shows value=1 unit=V
